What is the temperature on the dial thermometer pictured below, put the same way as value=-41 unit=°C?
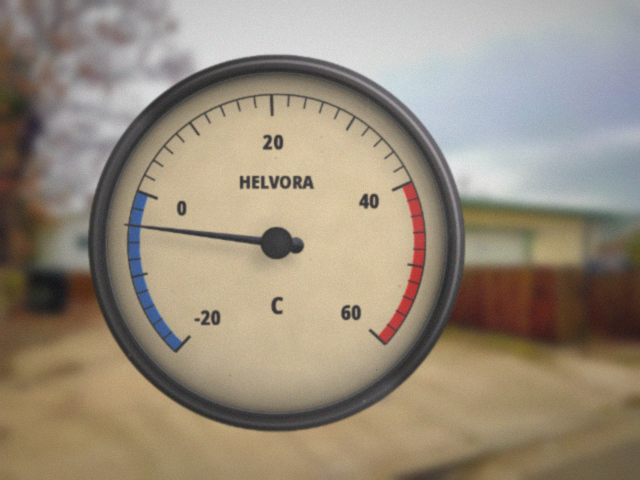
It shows value=-4 unit=°C
